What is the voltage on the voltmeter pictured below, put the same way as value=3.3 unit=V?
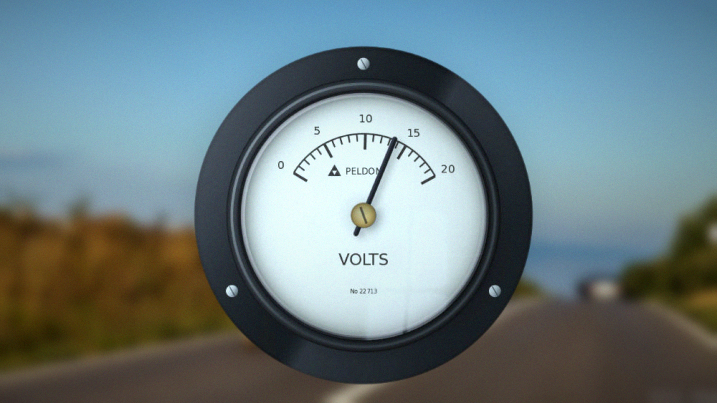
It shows value=13.5 unit=V
